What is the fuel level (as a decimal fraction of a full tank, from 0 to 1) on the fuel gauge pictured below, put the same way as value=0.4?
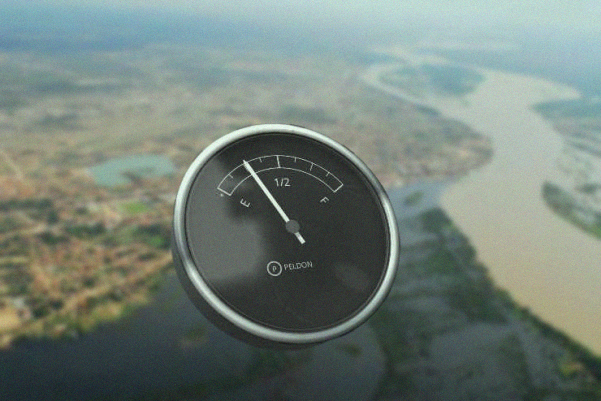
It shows value=0.25
